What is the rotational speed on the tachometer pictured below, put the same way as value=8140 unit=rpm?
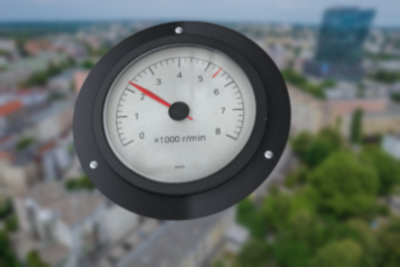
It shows value=2200 unit=rpm
